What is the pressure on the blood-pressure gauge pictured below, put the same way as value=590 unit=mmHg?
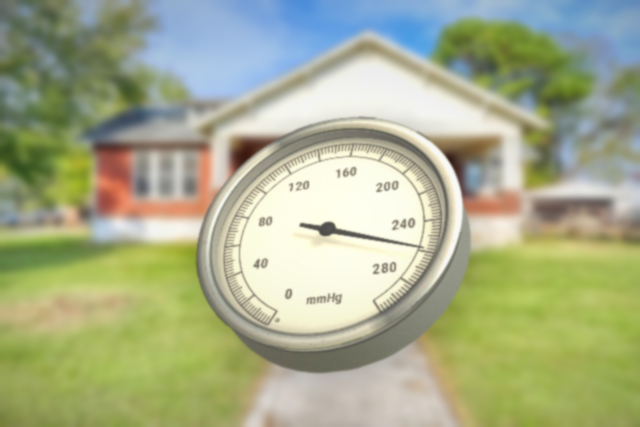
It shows value=260 unit=mmHg
